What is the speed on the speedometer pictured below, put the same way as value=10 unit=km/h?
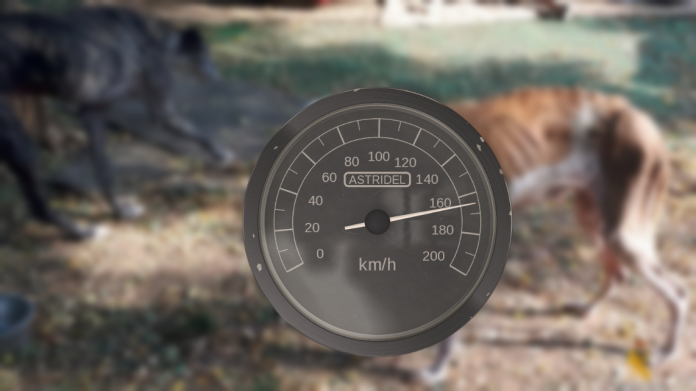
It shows value=165 unit=km/h
